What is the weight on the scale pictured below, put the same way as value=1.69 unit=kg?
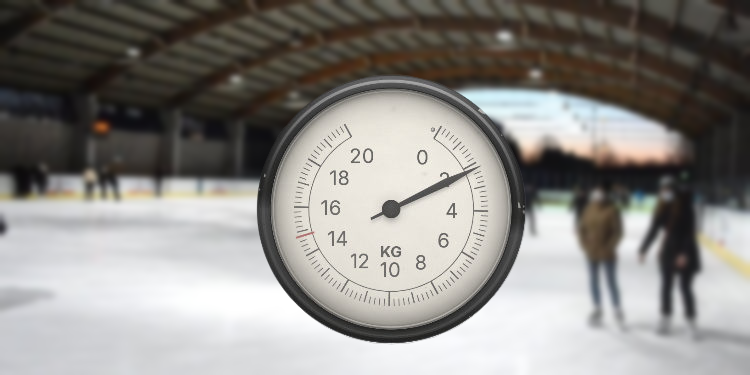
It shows value=2.2 unit=kg
